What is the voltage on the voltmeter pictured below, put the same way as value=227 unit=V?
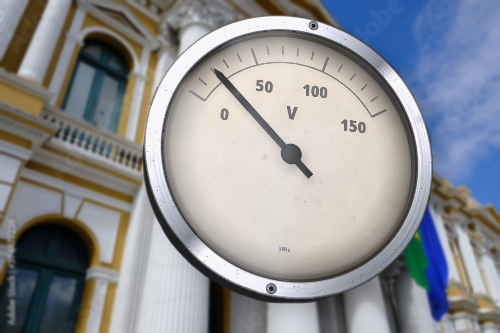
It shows value=20 unit=V
